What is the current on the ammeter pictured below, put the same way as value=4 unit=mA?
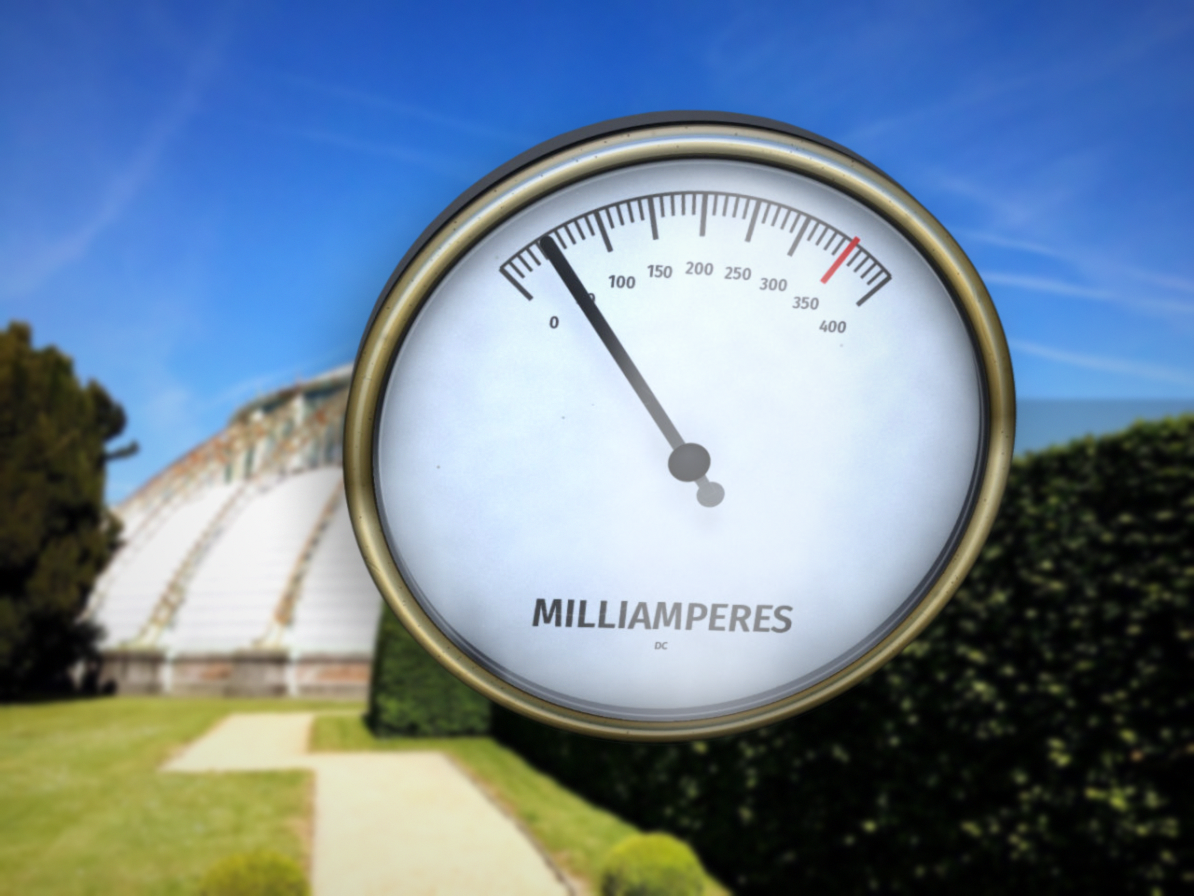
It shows value=50 unit=mA
